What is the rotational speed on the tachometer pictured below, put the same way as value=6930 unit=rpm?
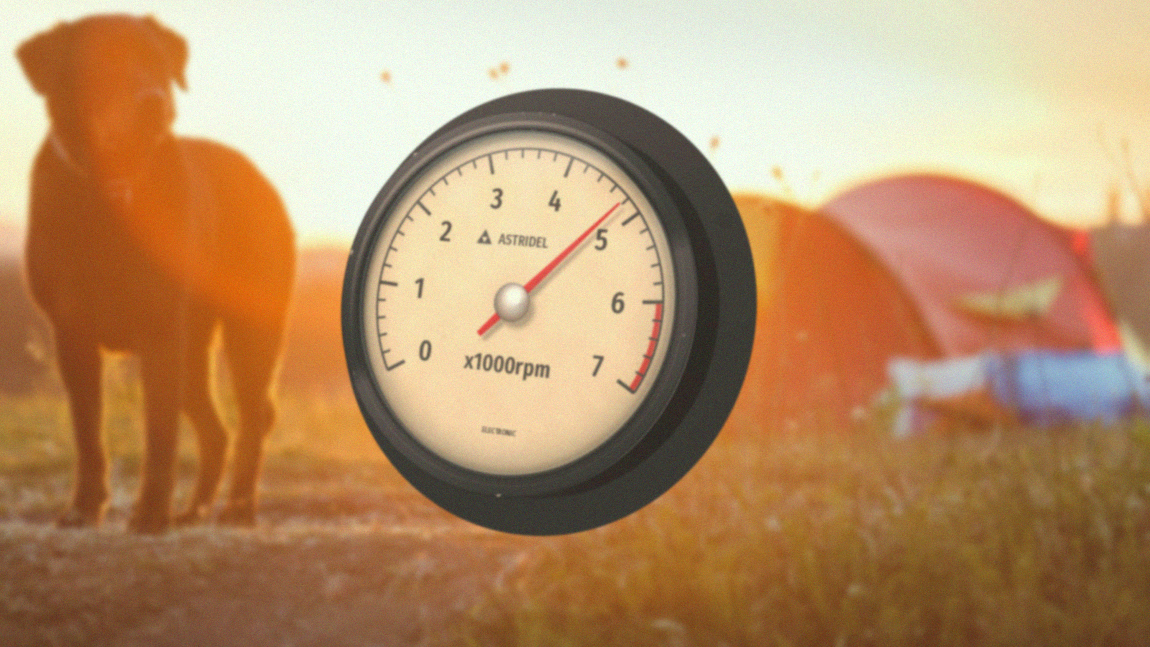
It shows value=4800 unit=rpm
